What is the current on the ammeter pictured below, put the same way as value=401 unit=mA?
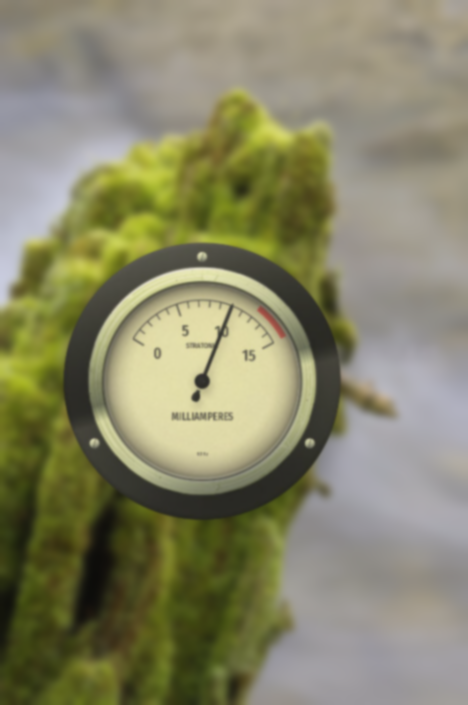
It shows value=10 unit=mA
